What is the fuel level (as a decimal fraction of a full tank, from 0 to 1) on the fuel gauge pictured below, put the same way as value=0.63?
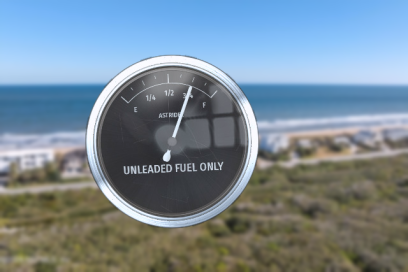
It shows value=0.75
